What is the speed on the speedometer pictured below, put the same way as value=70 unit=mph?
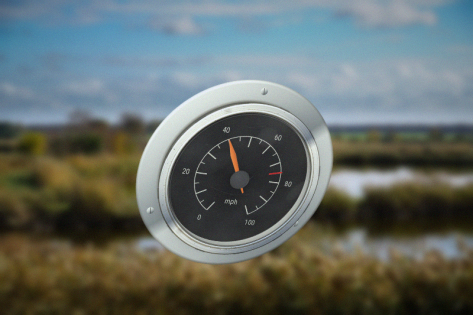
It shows value=40 unit=mph
